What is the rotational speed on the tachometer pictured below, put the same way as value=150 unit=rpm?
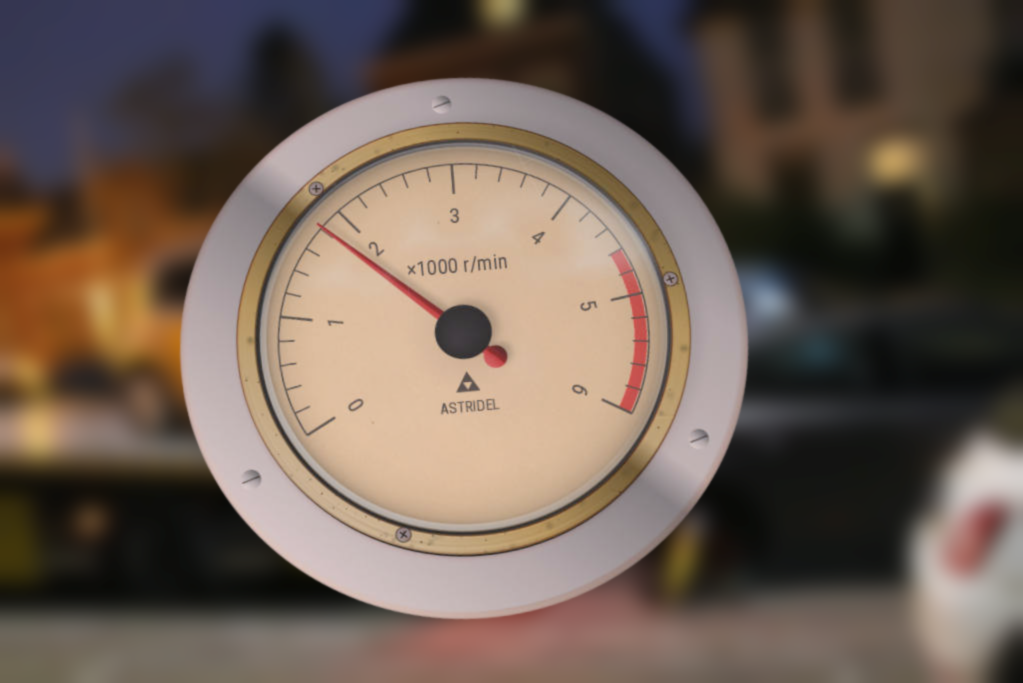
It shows value=1800 unit=rpm
